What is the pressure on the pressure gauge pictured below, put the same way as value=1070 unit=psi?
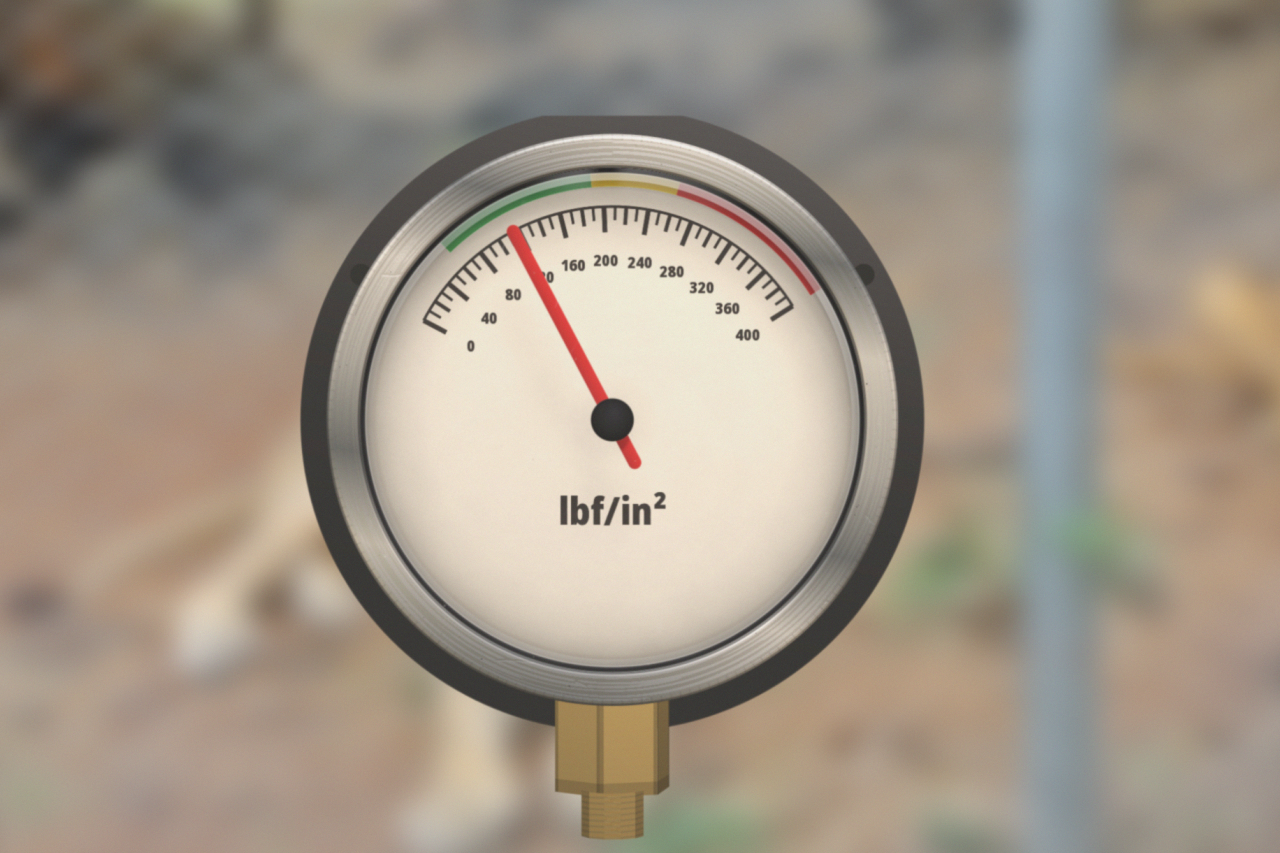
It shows value=115 unit=psi
